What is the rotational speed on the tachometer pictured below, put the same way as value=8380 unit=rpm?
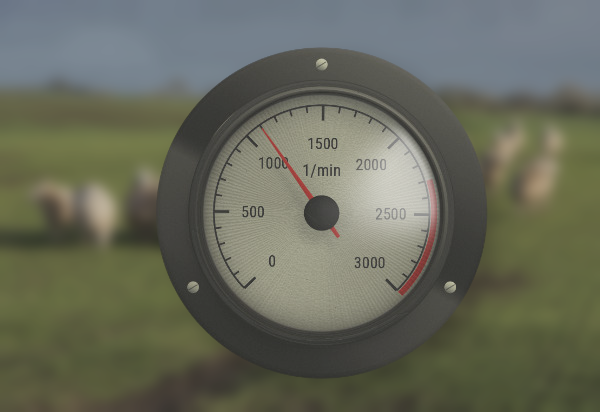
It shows value=1100 unit=rpm
